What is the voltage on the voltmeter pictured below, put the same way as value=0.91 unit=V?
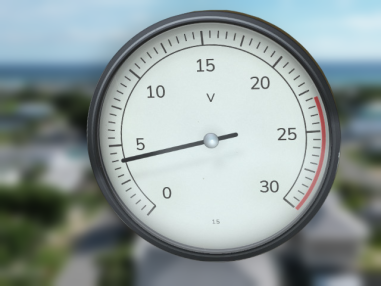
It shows value=4 unit=V
